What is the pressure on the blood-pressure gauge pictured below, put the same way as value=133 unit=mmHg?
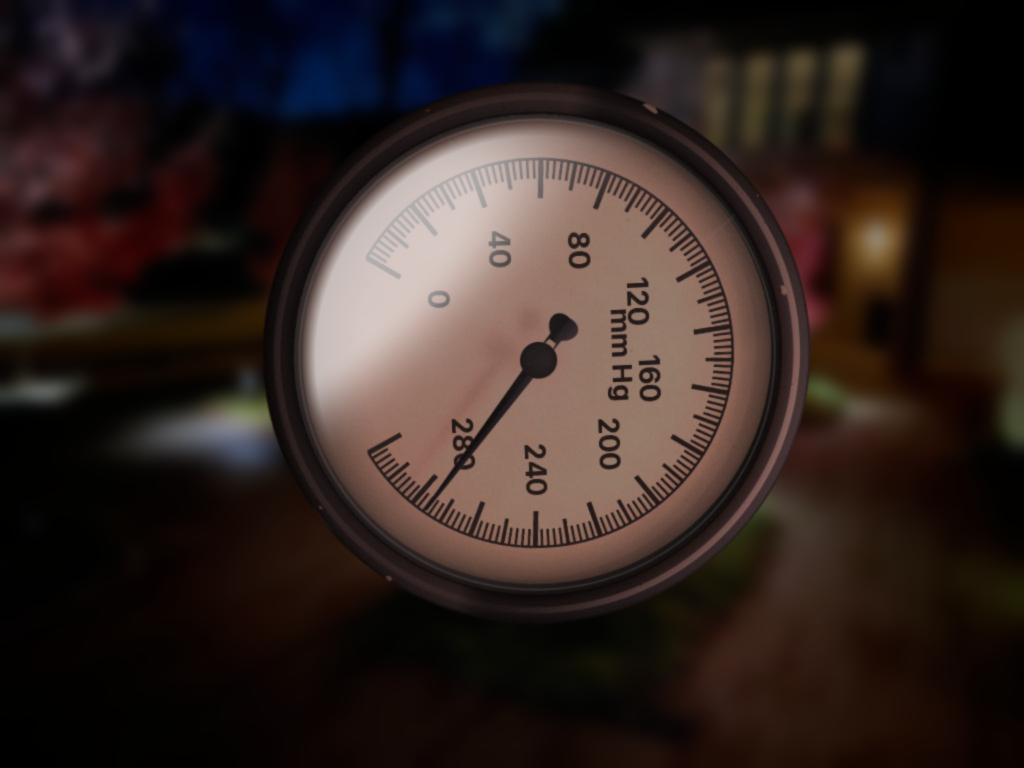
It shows value=276 unit=mmHg
